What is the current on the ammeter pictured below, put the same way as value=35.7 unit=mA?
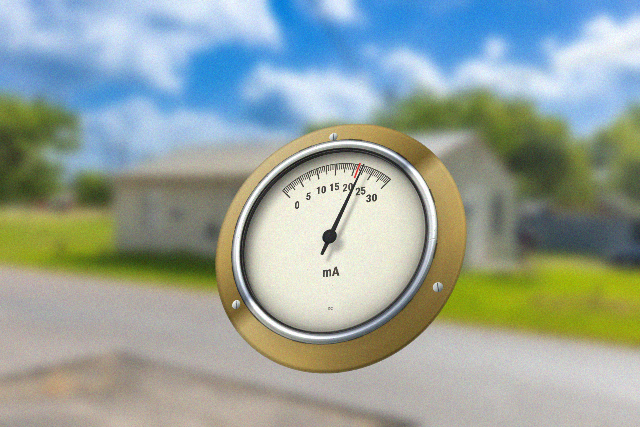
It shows value=22.5 unit=mA
